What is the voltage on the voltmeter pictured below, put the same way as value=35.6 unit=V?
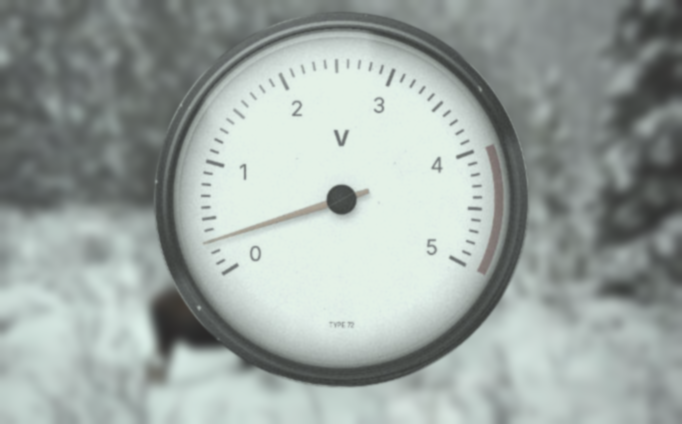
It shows value=0.3 unit=V
